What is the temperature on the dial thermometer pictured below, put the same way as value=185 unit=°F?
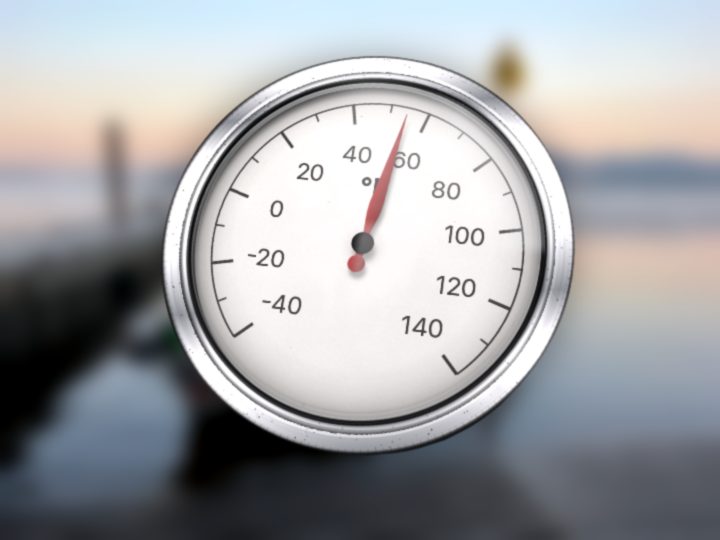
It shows value=55 unit=°F
